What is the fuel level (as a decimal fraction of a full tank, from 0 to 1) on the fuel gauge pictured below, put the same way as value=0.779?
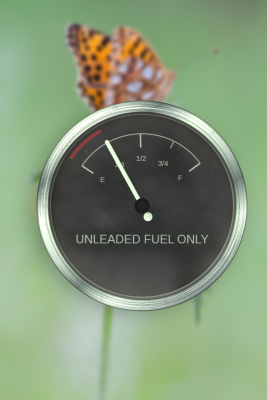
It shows value=0.25
